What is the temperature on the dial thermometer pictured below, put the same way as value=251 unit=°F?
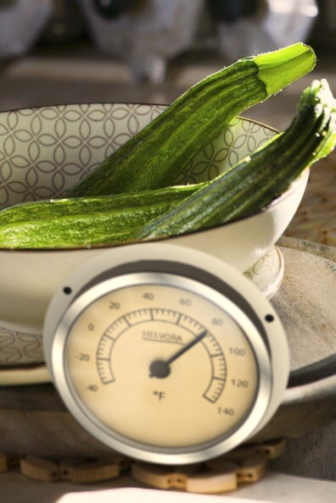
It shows value=80 unit=°F
